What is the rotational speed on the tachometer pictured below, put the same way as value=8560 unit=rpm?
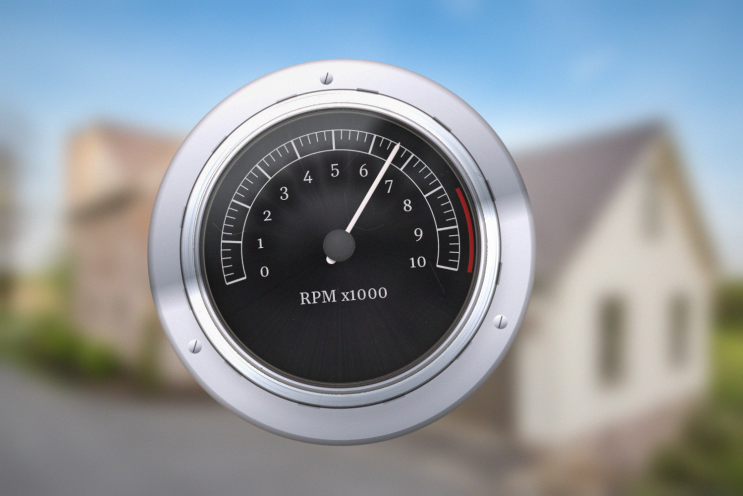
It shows value=6600 unit=rpm
